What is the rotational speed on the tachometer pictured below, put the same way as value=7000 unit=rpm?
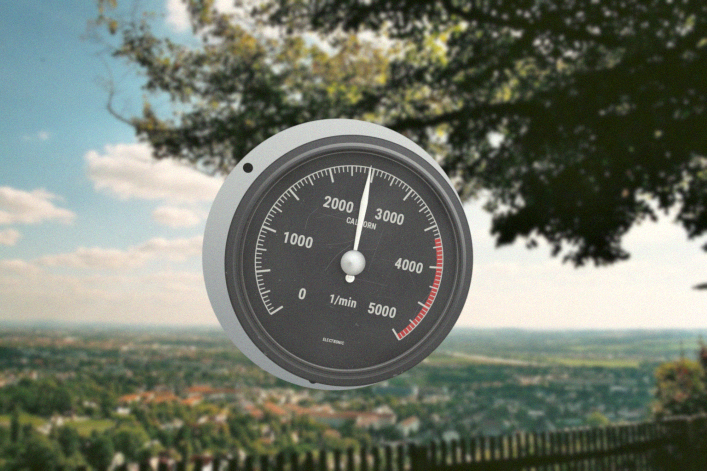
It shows value=2450 unit=rpm
